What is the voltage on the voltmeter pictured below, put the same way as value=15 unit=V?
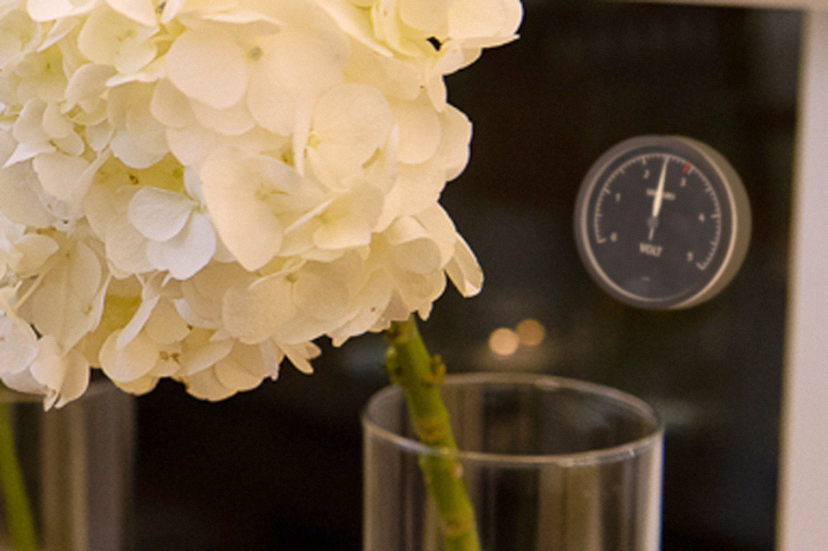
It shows value=2.5 unit=V
